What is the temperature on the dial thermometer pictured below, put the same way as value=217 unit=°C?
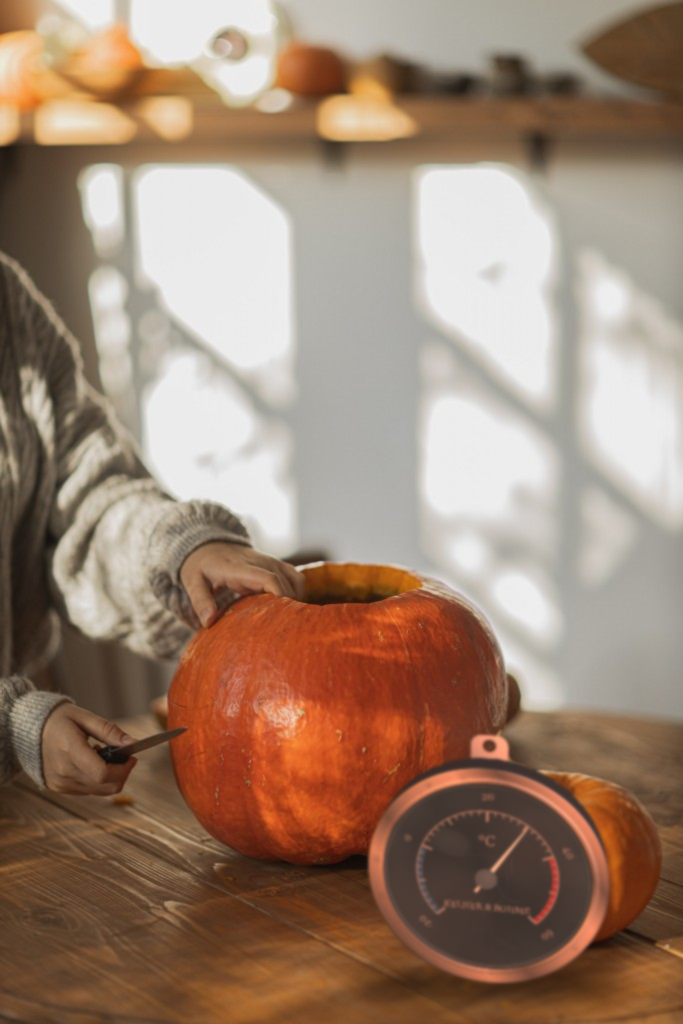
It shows value=30 unit=°C
